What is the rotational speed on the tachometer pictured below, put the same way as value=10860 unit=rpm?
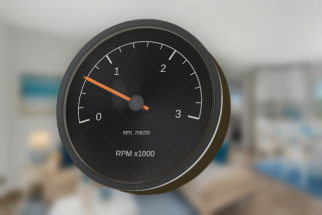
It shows value=600 unit=rpm
